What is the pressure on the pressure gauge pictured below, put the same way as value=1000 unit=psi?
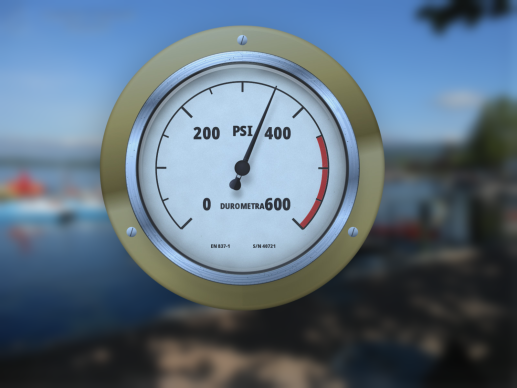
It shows value=350 unit=psi
